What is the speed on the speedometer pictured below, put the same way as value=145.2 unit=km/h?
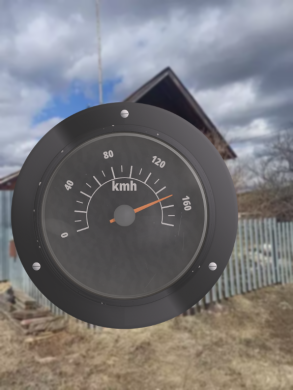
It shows value=150 unit=km/h
